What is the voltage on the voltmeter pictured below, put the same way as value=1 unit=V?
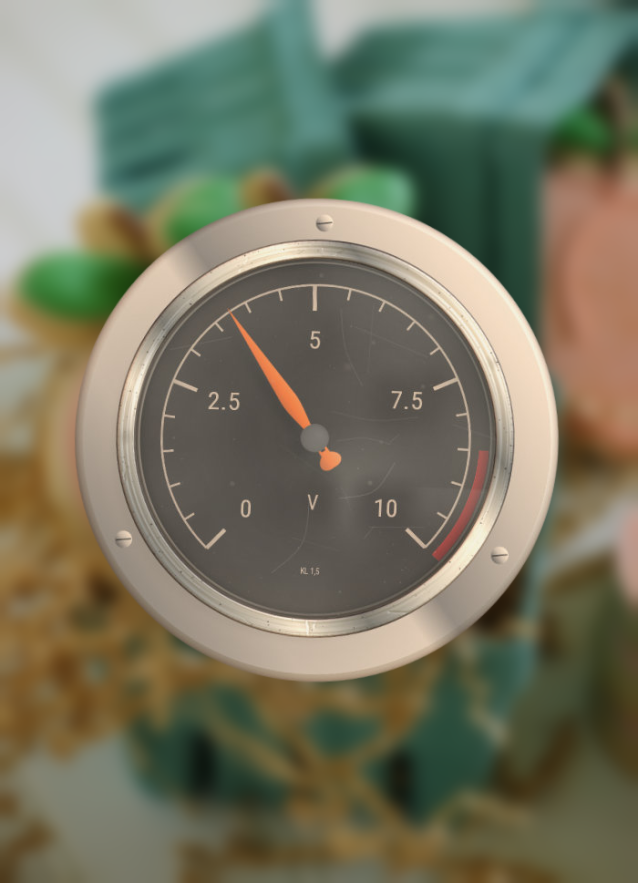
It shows value=3.75 unit=V
